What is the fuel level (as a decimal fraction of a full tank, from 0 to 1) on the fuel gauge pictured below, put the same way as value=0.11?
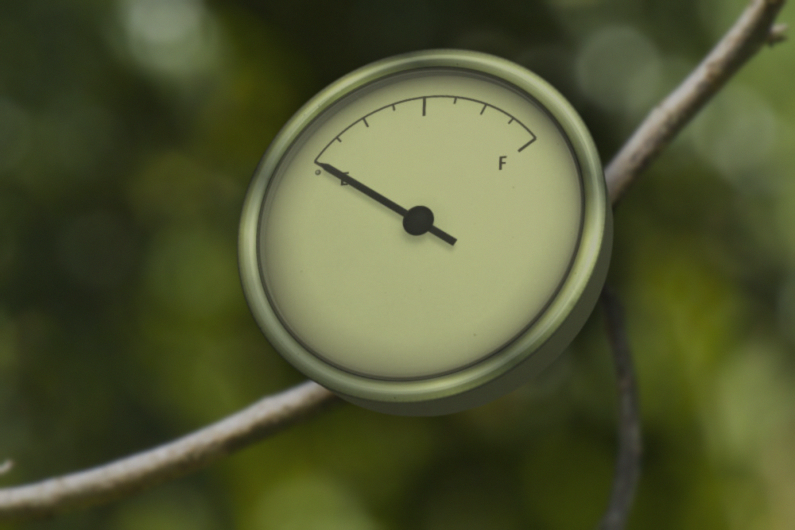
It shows value=0
